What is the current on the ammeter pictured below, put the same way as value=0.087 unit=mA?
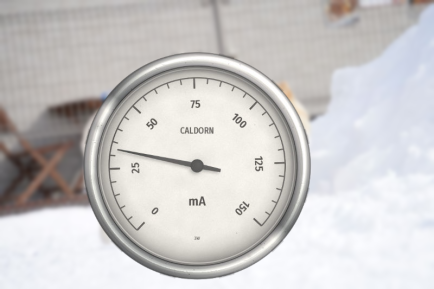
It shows value=32.5 unit=mA
